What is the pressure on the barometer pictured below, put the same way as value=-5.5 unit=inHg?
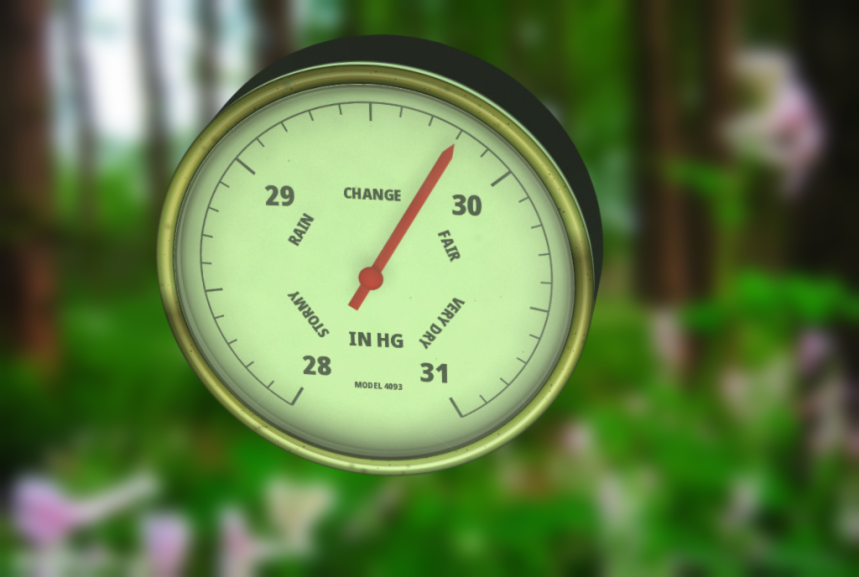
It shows value=29.8 unit=inHg
